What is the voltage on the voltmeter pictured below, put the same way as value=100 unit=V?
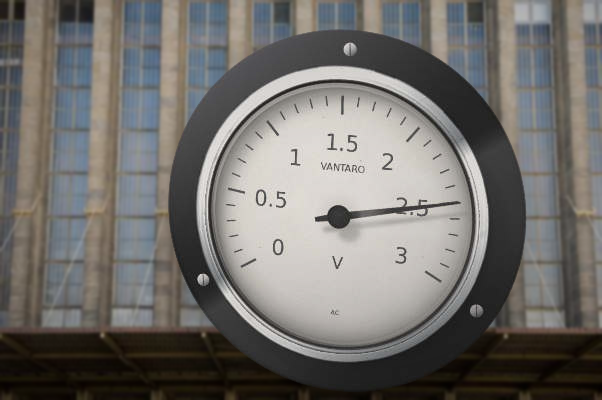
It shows value=2.5 unit=V
